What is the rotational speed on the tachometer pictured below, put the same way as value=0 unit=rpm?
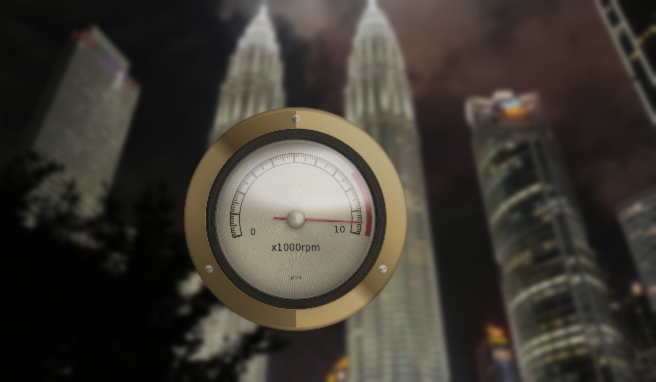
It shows value=9500 unit=rpm
